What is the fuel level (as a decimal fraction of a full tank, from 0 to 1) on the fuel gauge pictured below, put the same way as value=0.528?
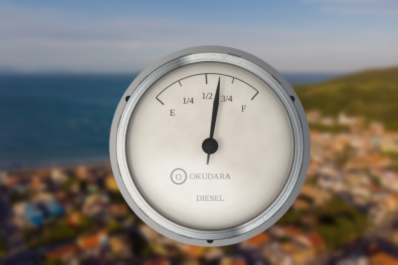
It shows value=0.625
